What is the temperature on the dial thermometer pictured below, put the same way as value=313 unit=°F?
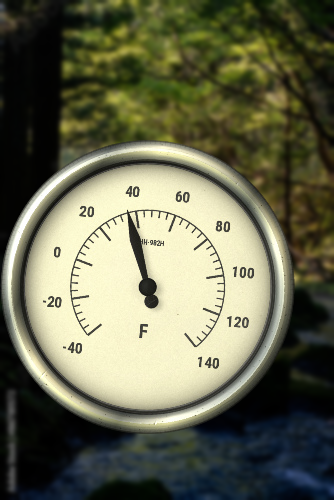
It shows value=36 unit=°F
